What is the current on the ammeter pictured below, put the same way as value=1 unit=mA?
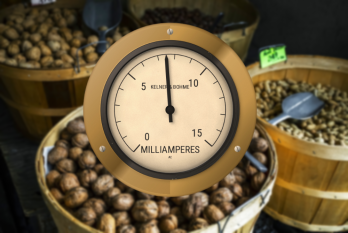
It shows value=7.5 unit=mA
